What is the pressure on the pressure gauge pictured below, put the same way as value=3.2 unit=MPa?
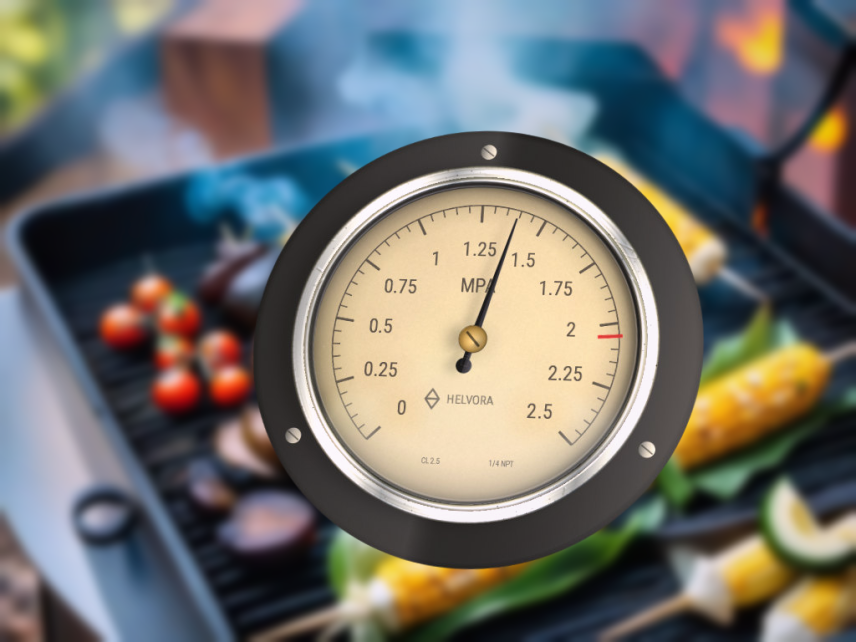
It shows value=1.4 unit=MPa
